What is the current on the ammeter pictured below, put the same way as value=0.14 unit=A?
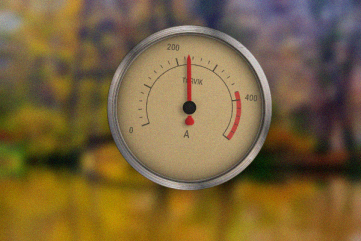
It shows value=230 unit=A
